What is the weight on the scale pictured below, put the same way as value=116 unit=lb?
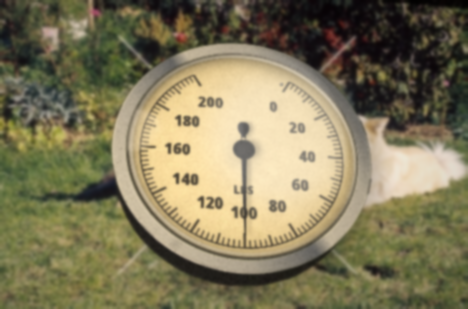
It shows value=100 unit=lb
